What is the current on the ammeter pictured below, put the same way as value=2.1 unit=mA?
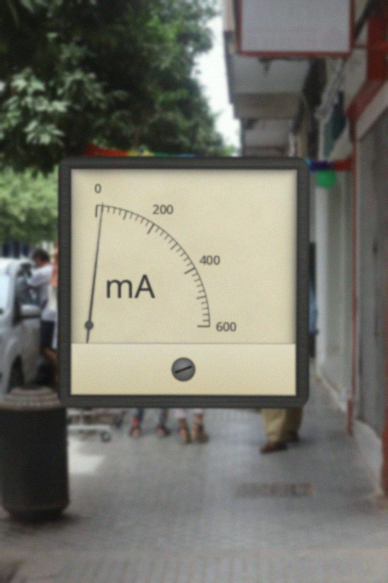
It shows value=20 unit=mA
